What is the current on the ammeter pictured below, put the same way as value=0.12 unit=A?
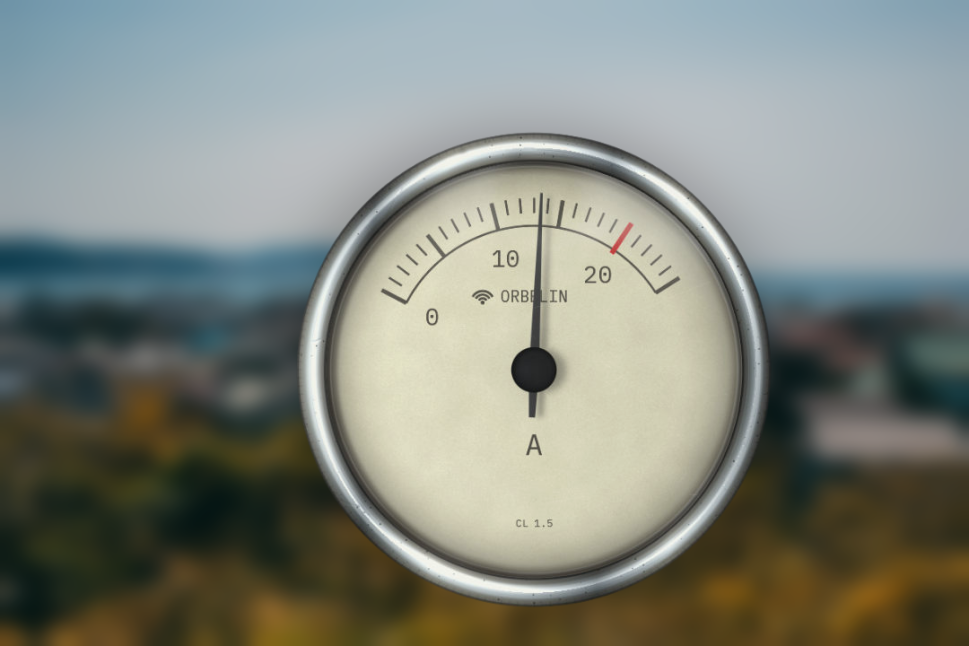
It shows value=13.5 unit=A
